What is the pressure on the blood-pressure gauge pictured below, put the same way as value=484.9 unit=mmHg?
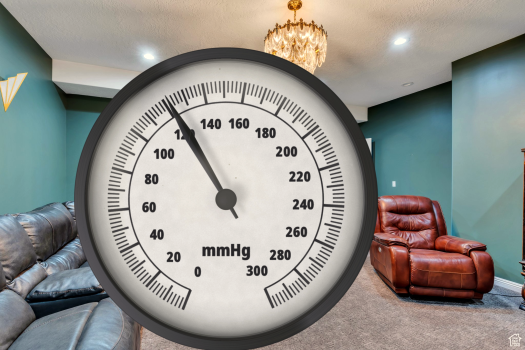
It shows value=122 unit=mmHg
